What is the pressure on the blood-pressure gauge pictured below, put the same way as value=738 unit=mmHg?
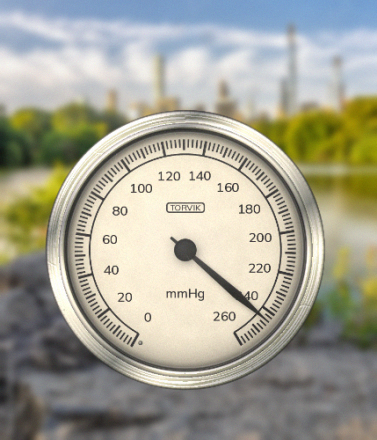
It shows value=244 unit=mmHg
